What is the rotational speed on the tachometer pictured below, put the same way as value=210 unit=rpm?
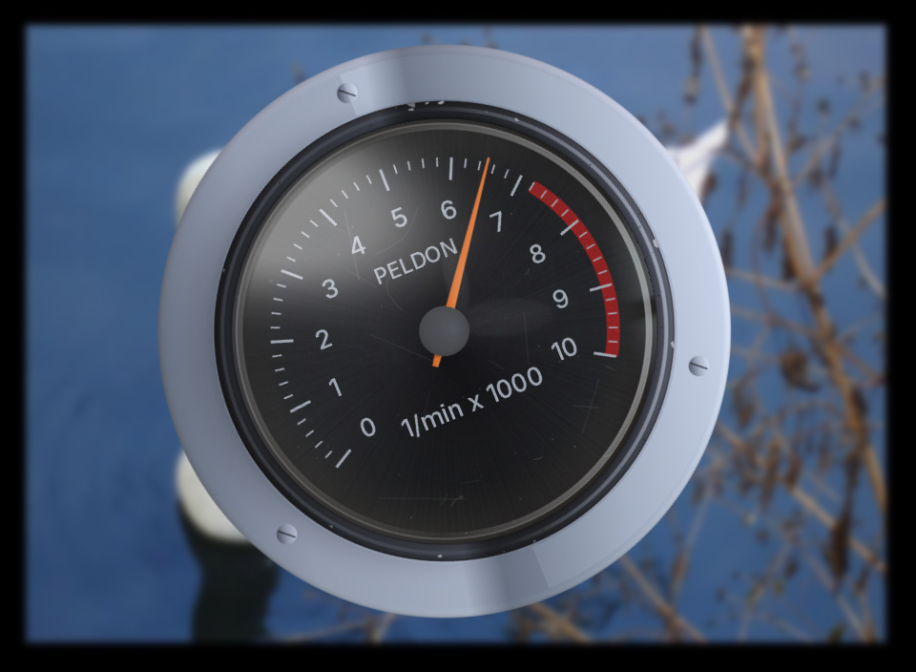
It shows value=6500 unit=rpm
